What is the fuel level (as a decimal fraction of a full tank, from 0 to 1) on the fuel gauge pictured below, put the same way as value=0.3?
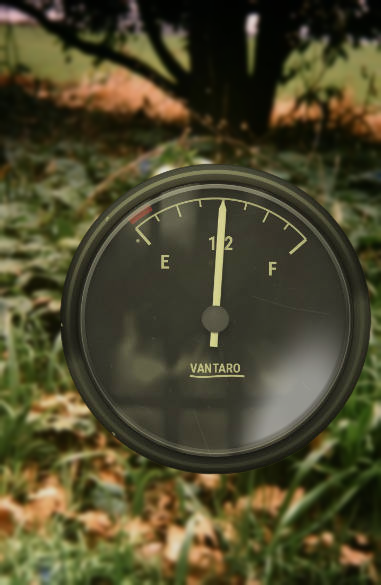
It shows value=0.5
